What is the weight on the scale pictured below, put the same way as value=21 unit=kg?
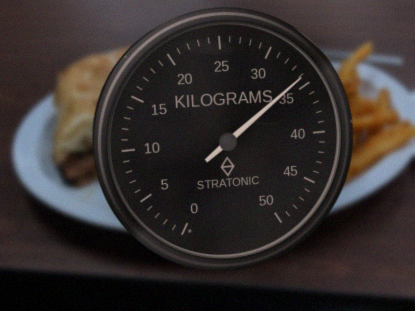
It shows value=34 unit=kg
